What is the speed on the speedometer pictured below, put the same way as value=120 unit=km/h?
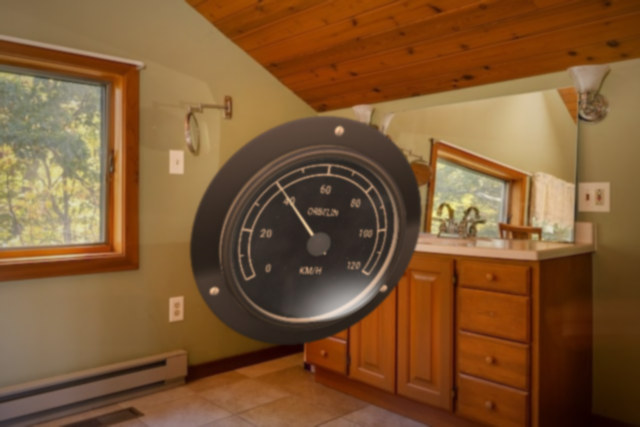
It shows value=40 unit=km/h
